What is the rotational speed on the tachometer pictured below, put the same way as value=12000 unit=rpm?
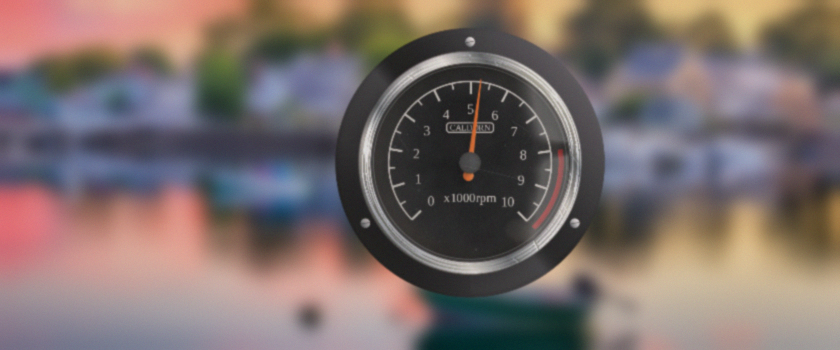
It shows value=5250 unit=rpm
